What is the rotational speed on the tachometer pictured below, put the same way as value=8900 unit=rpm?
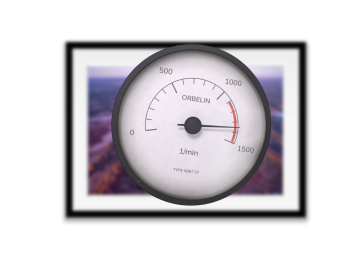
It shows value=1350 unit=rpm
